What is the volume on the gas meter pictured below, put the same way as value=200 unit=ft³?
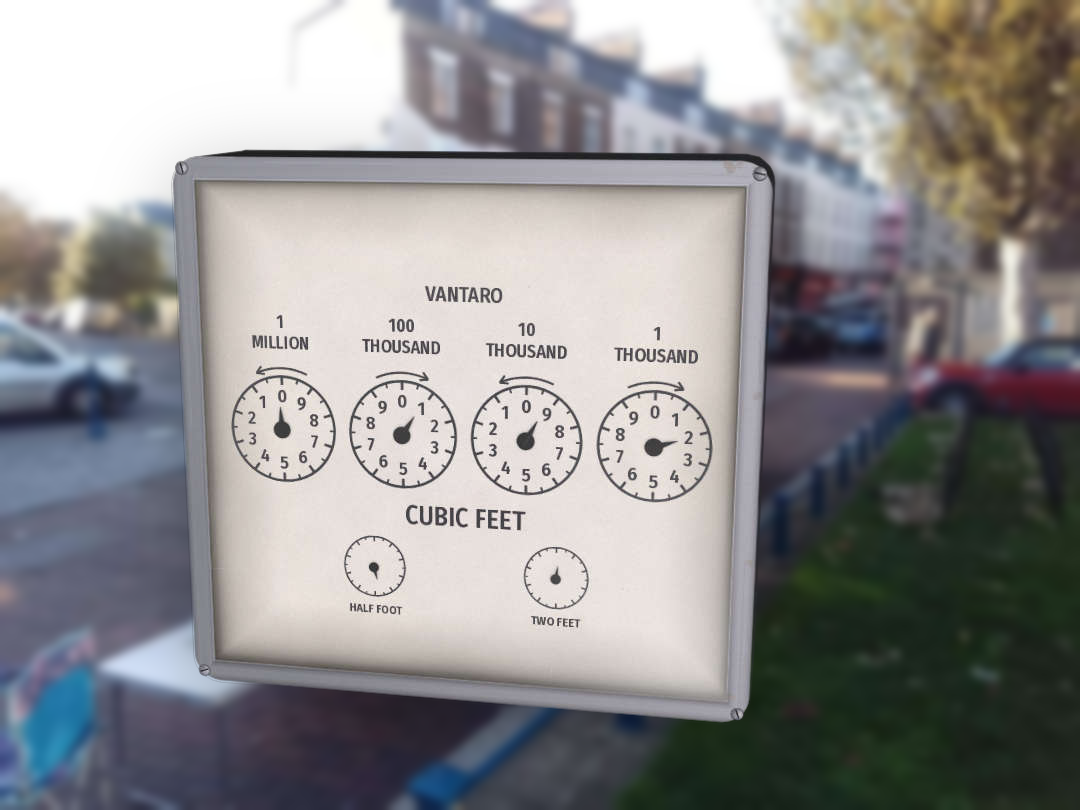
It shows value=9200 unit=ft³
